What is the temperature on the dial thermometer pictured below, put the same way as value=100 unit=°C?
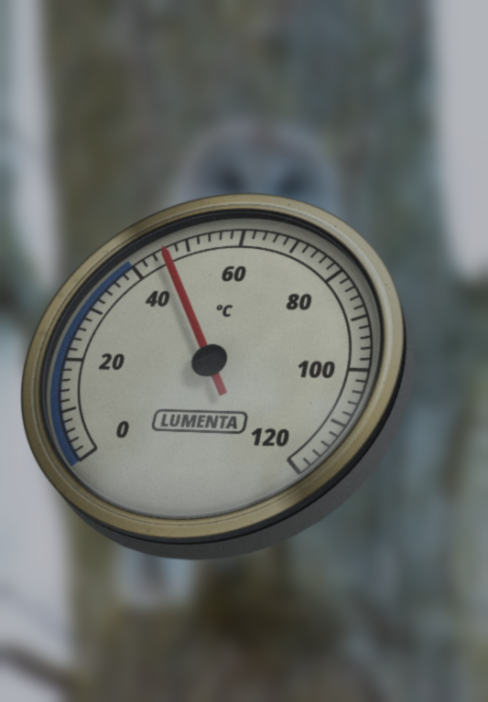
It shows value=46 unit=°C
